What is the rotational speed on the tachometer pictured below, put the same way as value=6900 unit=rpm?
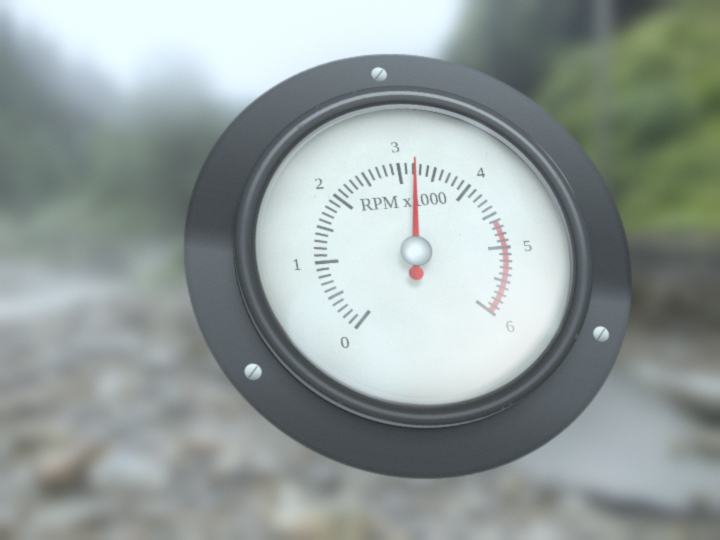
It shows value=3200 unit=rpm
